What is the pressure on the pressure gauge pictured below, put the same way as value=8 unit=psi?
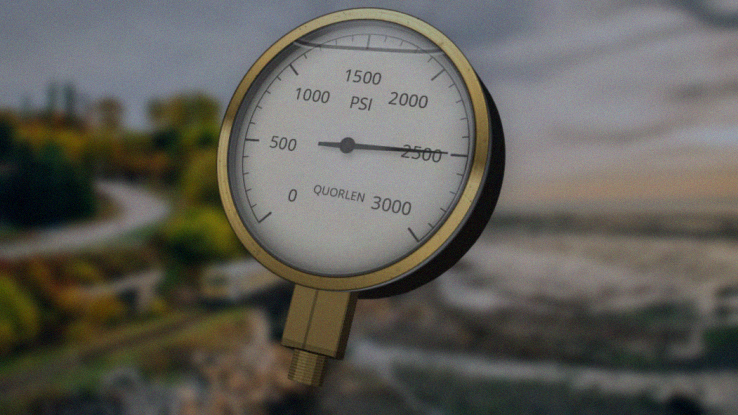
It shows value=2500 unit=psi
